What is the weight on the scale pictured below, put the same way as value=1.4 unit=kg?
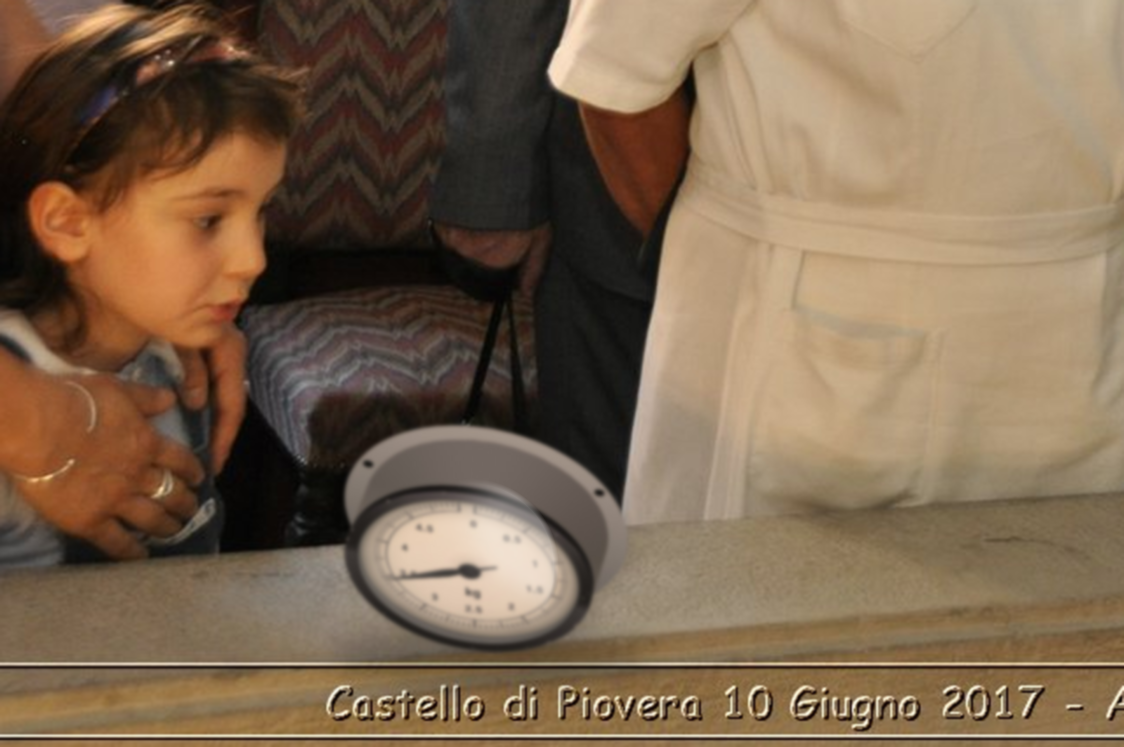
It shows value=3.5 unit=kg
